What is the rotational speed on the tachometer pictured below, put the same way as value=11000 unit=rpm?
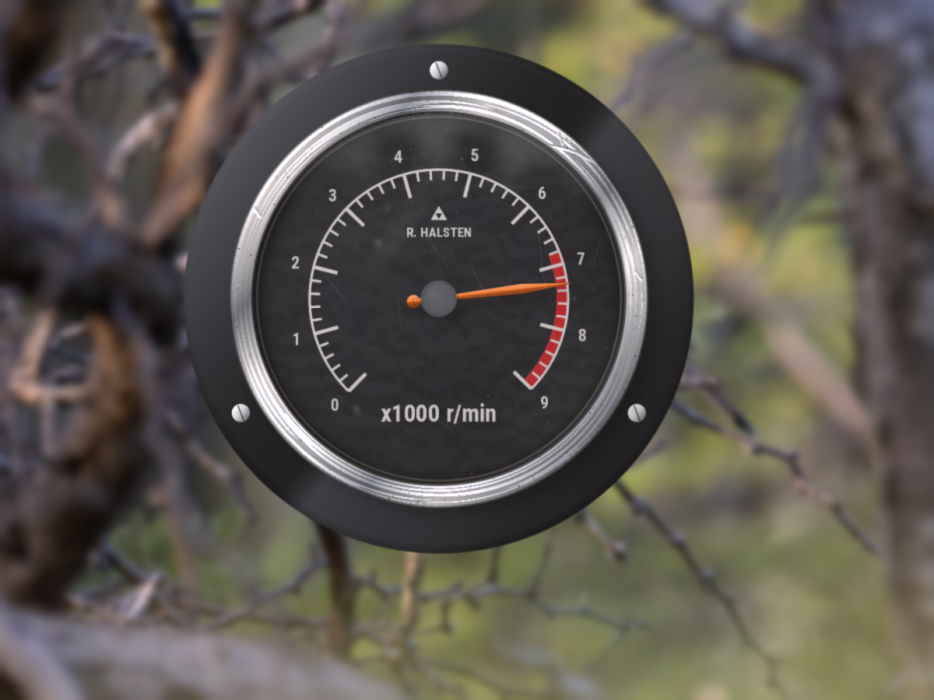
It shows value=7300 unit=rpm
